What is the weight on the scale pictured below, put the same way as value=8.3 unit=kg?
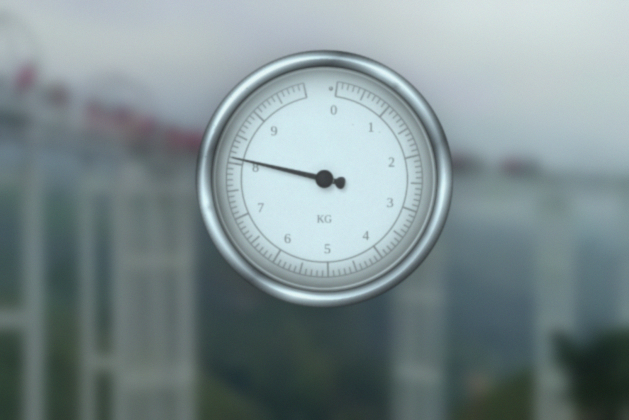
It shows value=8.1 unit=kg
